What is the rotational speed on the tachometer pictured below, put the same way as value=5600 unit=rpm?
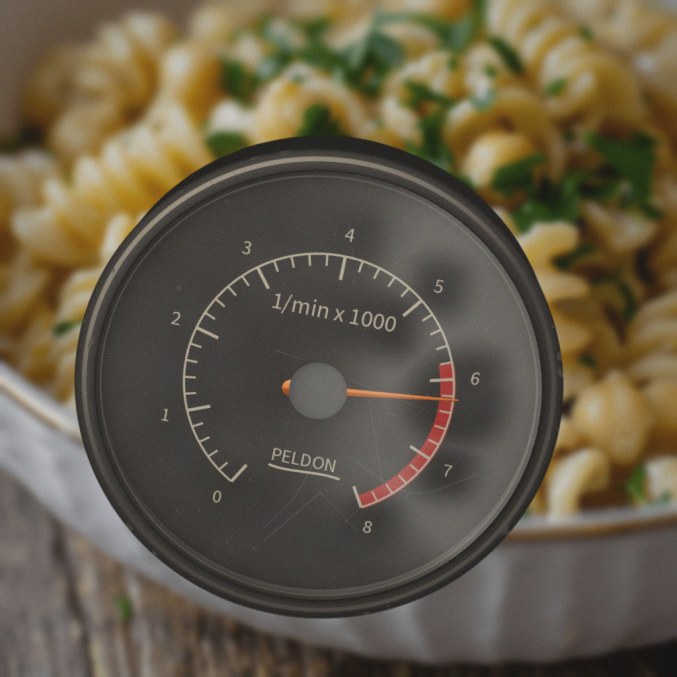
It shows value=6200 unit=rpm
